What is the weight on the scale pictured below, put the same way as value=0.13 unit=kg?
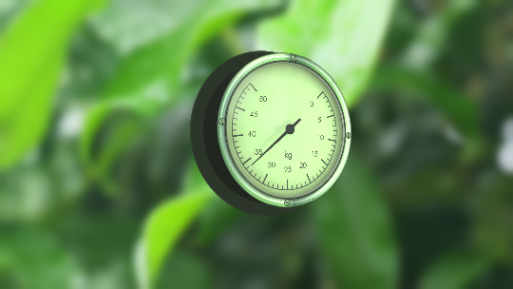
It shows value=34 unit=kg
